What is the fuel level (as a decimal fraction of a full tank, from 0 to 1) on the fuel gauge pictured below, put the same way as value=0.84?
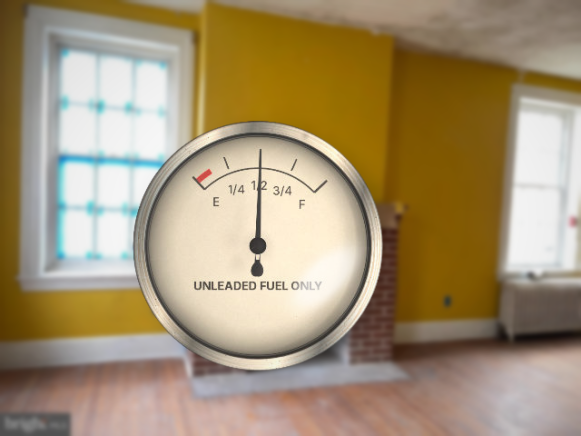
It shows value=0.5
